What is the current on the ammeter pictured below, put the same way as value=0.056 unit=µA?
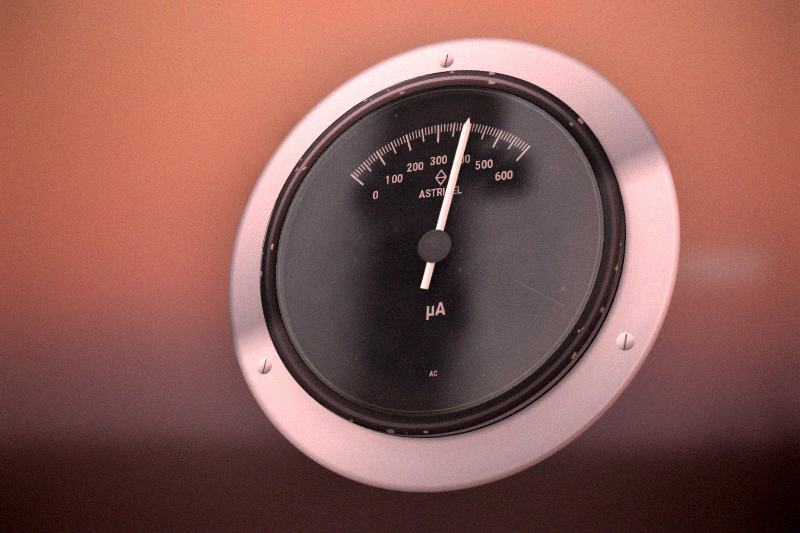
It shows value=400 unit=µA
